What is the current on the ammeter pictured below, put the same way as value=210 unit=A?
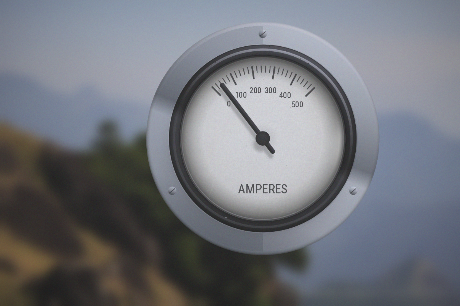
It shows value=40 unit=A
